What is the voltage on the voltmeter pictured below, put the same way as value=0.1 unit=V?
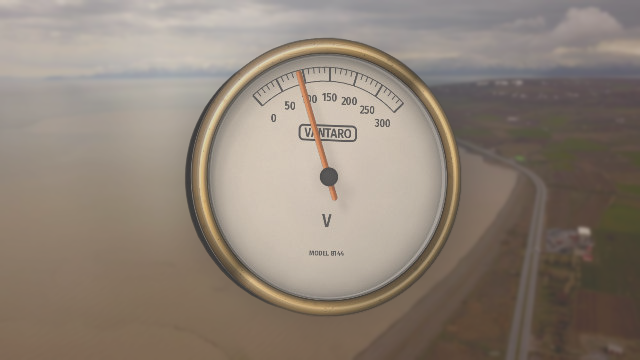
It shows value=90 unit=V
